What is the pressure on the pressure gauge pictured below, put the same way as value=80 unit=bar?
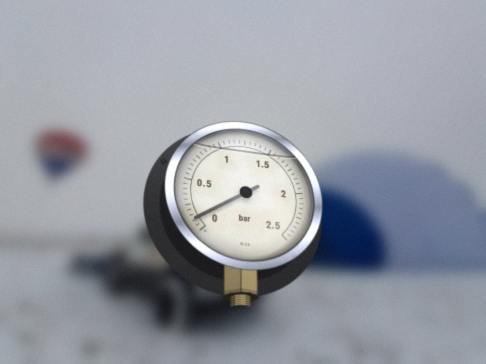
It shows value=0.1 unit=bar
